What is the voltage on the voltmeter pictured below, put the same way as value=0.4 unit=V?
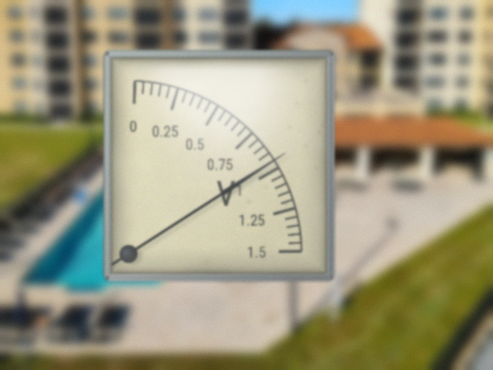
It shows value=0.95 unit=V
